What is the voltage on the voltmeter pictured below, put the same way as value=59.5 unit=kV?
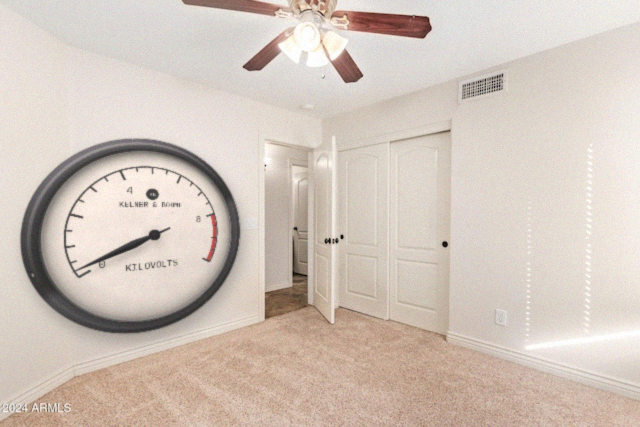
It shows value=0.25 unit=kV
